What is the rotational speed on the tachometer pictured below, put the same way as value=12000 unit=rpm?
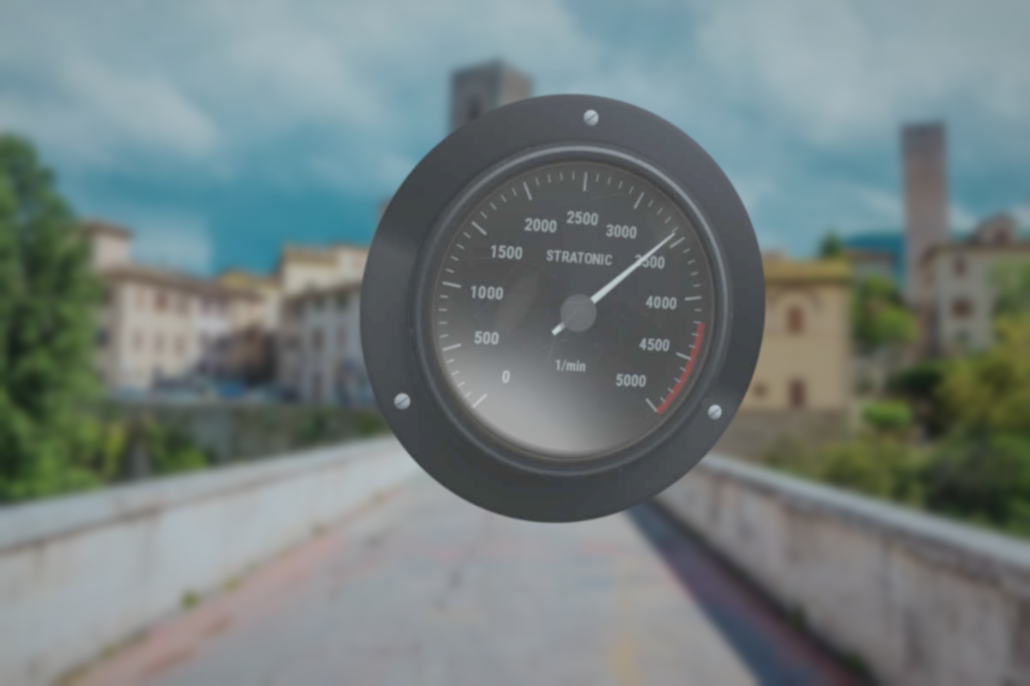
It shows value=3400 unit=rpm
